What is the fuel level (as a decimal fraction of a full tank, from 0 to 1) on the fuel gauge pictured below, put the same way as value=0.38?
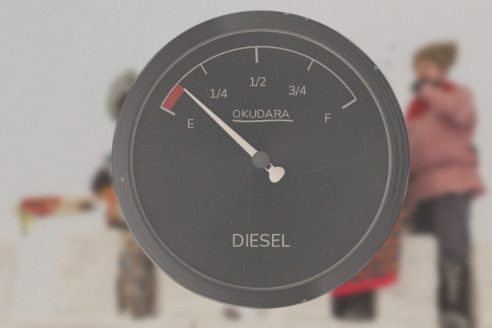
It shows value=0.125
